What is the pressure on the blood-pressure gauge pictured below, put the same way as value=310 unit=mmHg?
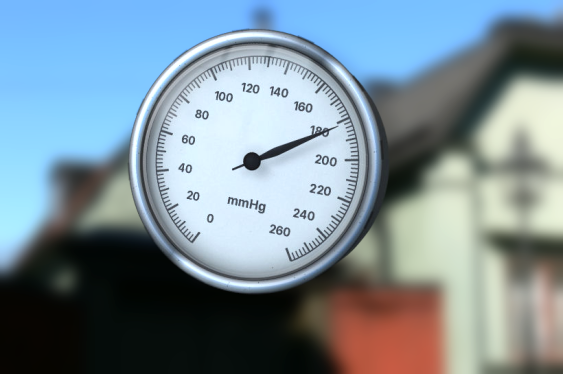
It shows value=182 unit=mmHg
